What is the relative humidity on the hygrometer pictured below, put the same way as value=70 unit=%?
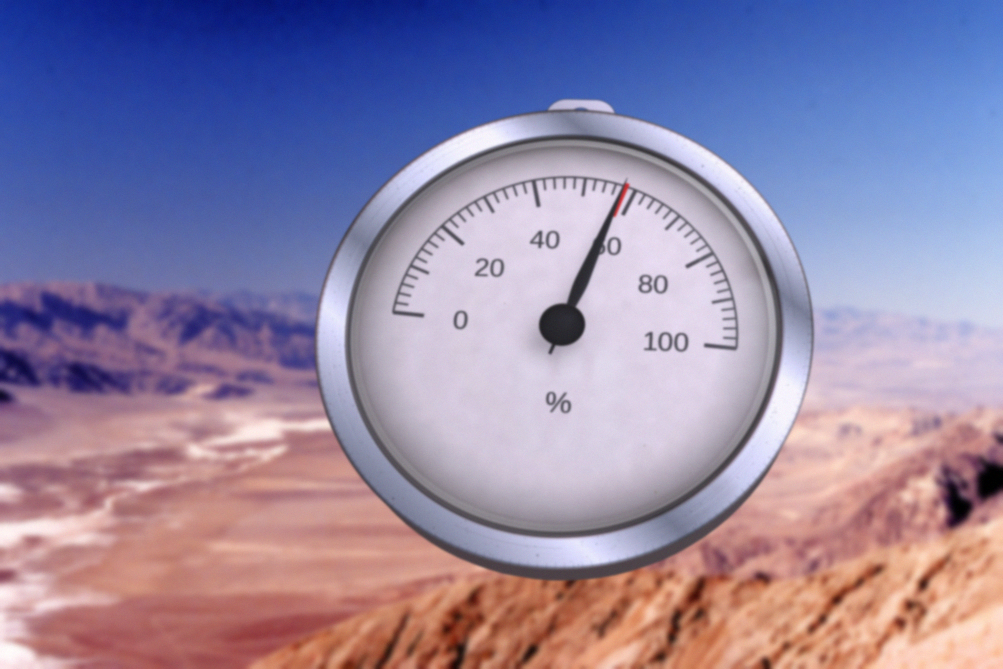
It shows value=58 unit=%
